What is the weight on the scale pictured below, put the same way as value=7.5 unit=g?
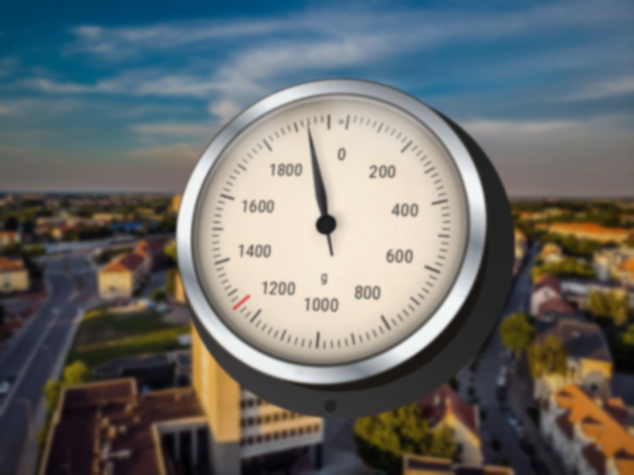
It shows value=1940 unit=g
